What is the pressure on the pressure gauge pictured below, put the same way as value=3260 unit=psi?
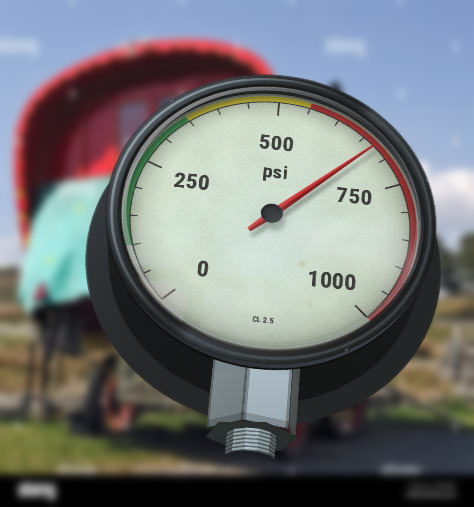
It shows value=675 unit=psi
